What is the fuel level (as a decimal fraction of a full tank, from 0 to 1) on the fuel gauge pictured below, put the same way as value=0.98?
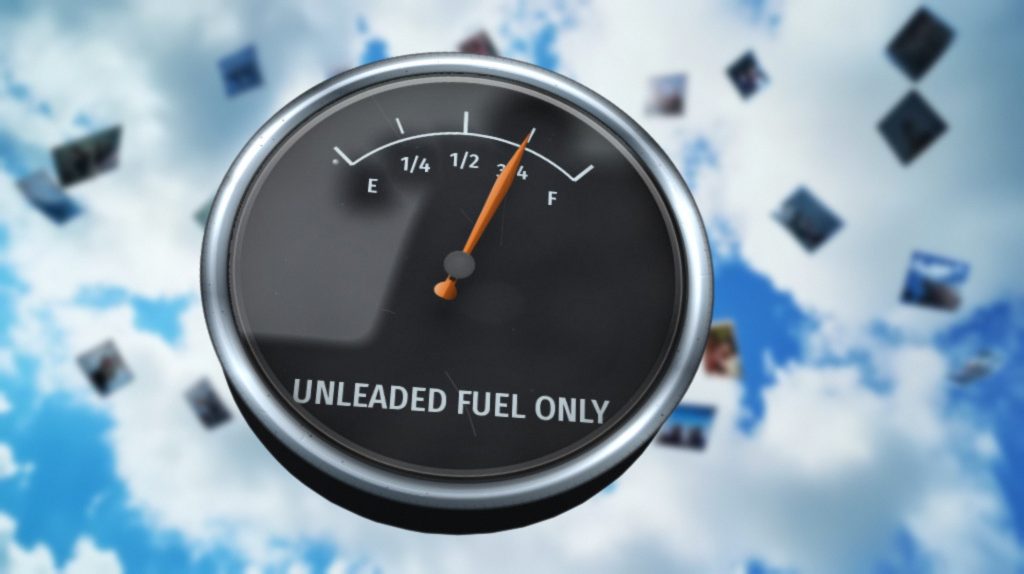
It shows value=0.75
